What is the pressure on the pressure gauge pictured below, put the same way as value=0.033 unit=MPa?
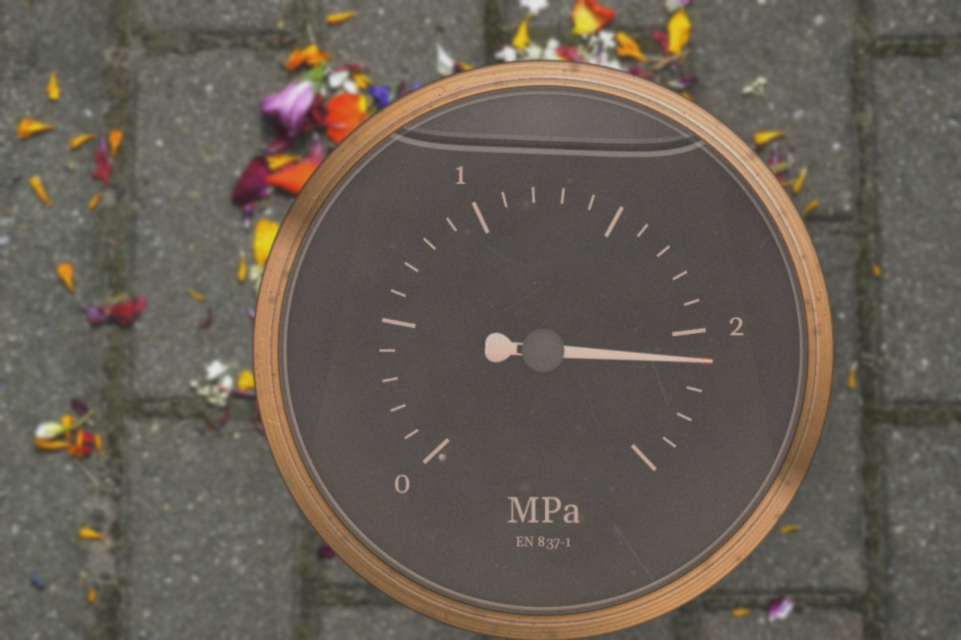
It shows value=2.1 unit=MPa
